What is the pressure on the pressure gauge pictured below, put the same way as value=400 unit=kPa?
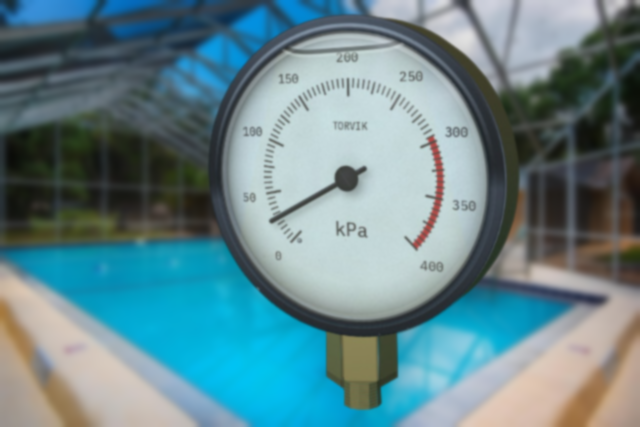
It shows value=25 unit=kPa
